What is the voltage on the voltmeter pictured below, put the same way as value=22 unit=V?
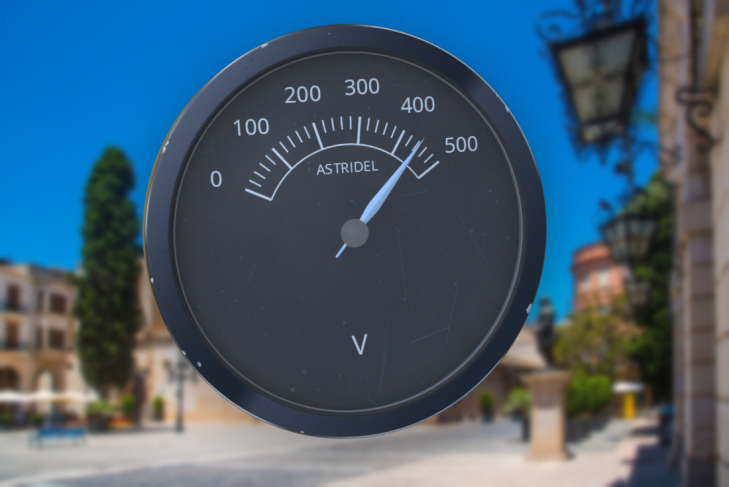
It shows value=440 unit=V
